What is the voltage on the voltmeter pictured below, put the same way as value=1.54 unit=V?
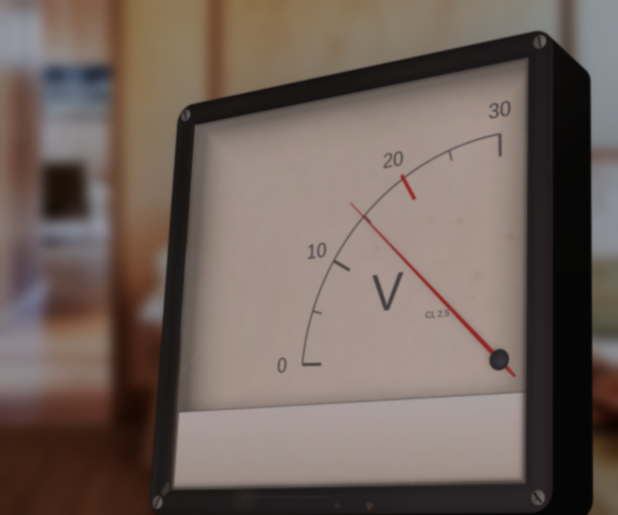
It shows value=15 unit=V
